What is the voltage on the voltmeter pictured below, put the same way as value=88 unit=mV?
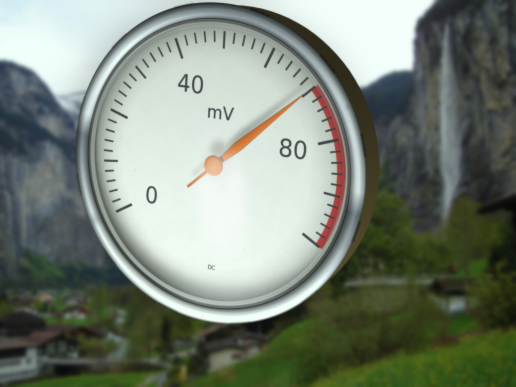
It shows value=70 unit=mV
